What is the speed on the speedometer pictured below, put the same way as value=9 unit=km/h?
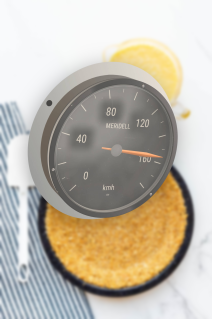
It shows value=155 unit=km/h
